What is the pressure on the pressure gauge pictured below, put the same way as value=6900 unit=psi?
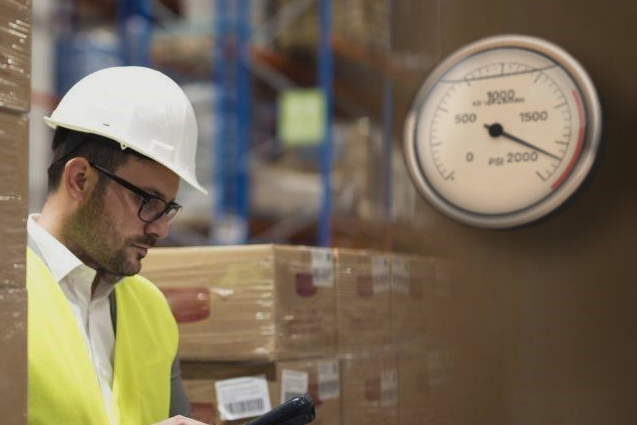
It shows value=1850 unit=psi
